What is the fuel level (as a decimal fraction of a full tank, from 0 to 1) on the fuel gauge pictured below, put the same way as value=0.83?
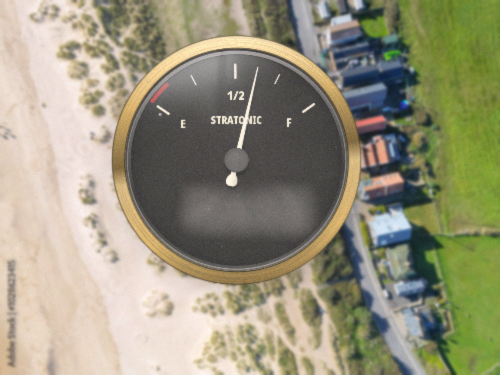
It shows value=0.625
